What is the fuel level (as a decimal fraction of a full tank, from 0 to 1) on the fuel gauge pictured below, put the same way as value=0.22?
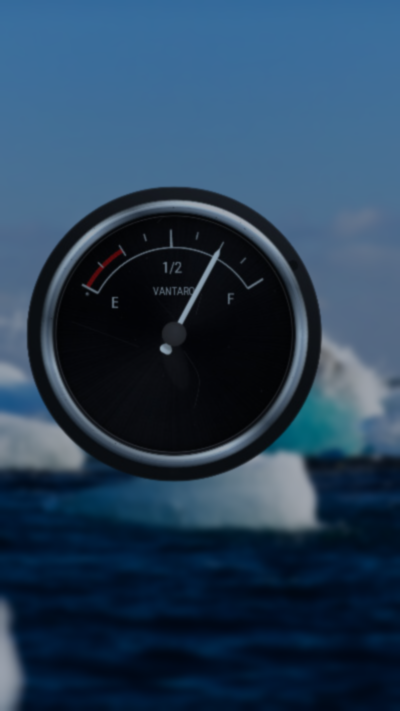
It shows value=0.75
